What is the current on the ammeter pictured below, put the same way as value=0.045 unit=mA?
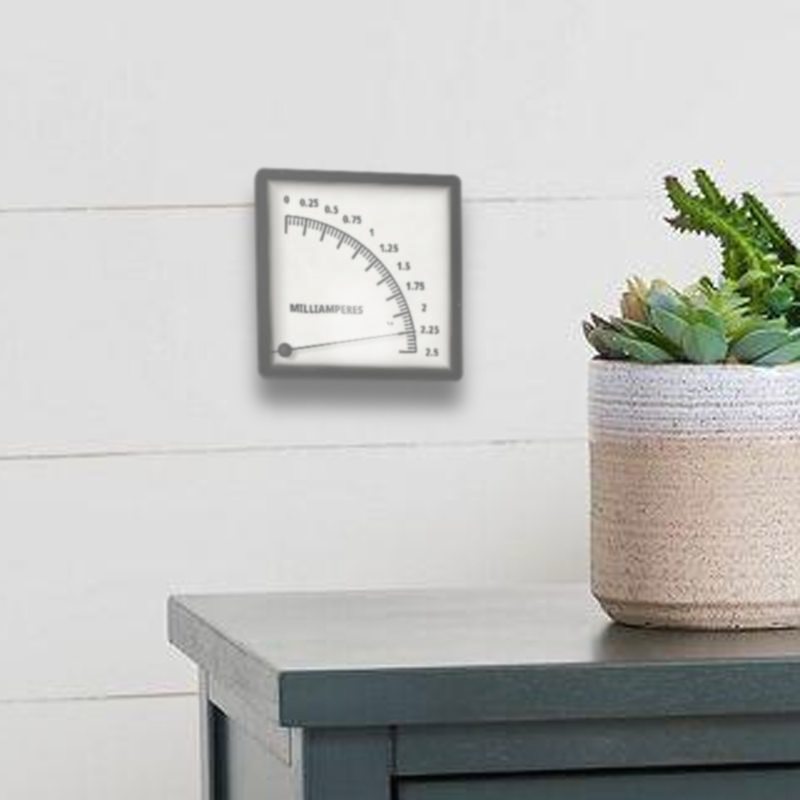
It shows value=2.25 unit=mA
